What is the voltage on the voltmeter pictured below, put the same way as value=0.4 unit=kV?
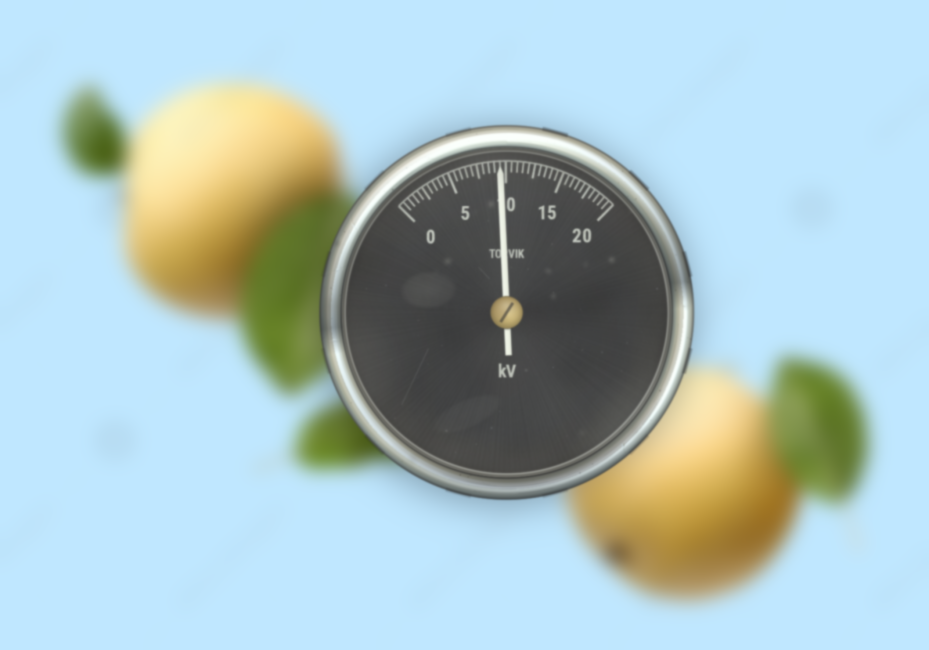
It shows value=9.5 unit=kV
